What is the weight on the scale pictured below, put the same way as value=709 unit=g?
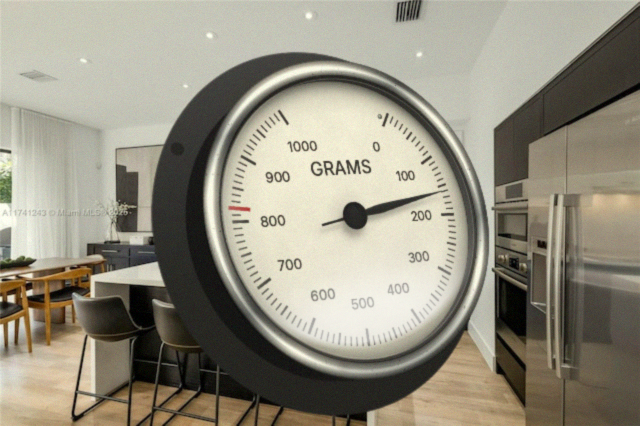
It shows value=160 unit=g
